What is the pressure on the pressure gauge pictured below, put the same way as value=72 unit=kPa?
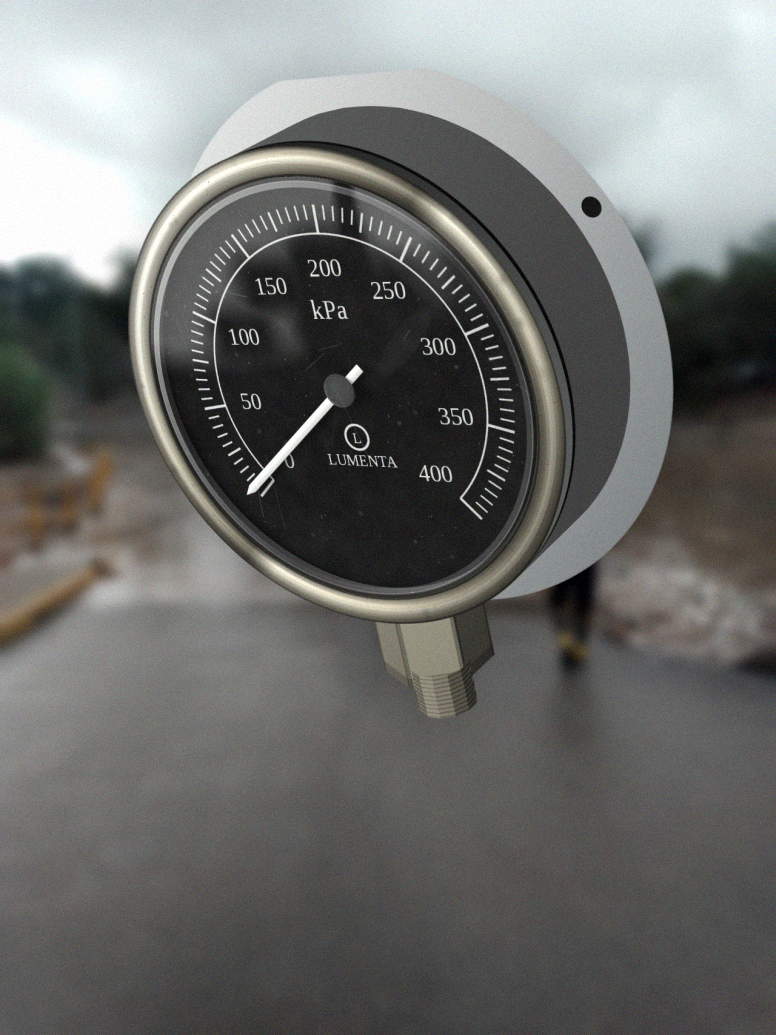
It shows value=5 unit=kPa
